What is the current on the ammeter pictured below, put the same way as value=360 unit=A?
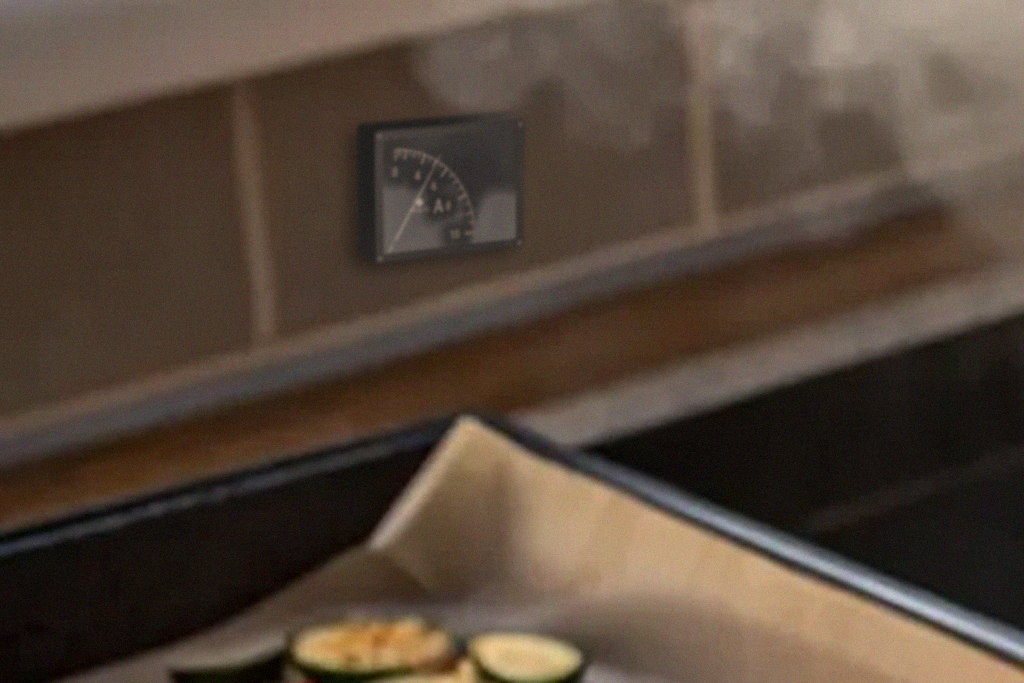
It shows value=5 unit=A
